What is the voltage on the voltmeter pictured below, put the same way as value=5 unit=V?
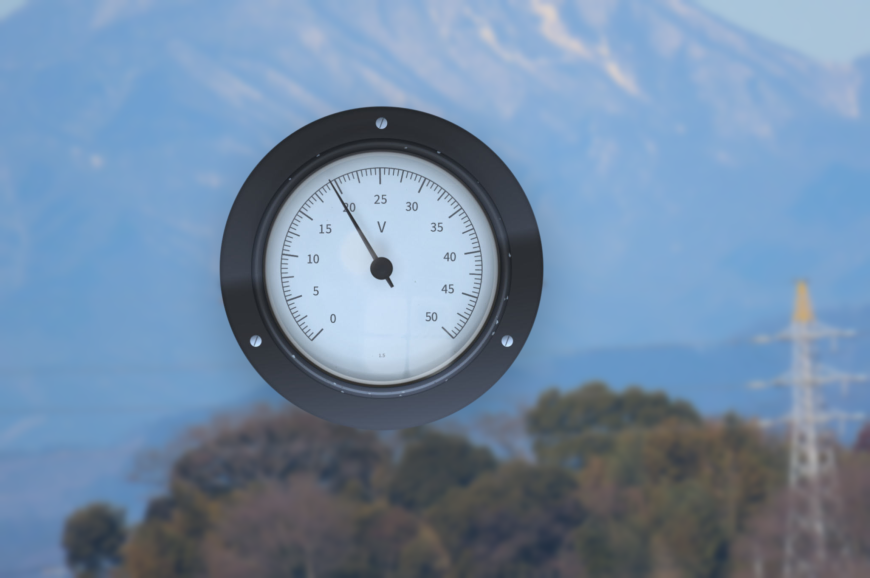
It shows value=19.5 unit=V
